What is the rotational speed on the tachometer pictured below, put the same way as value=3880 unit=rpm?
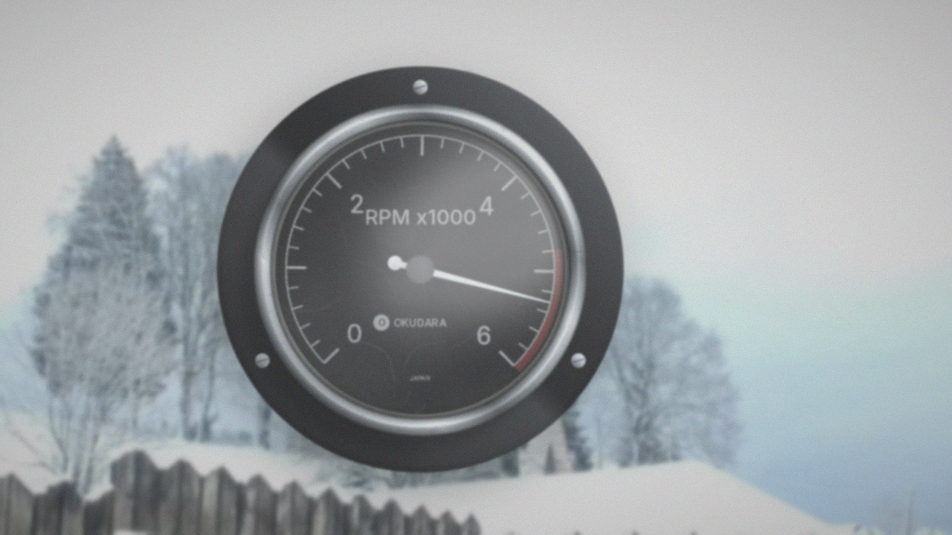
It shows value=5300 unit=rpm
